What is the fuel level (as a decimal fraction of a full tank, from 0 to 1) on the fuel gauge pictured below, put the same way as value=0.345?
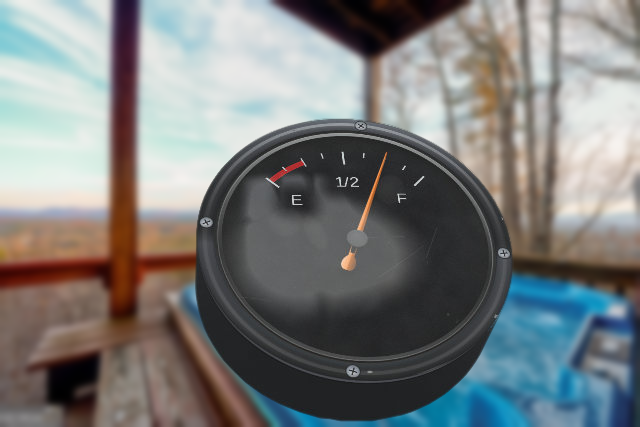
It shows value=0.75
